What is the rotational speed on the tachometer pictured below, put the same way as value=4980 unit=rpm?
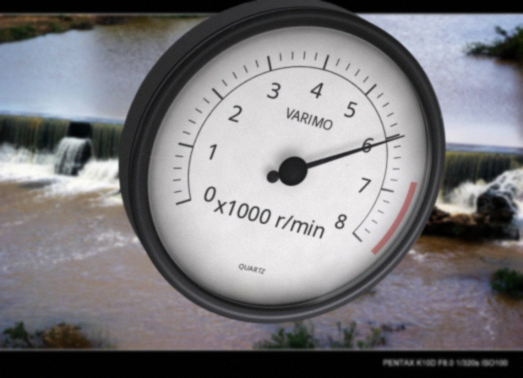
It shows value=6000 unit=rpm
